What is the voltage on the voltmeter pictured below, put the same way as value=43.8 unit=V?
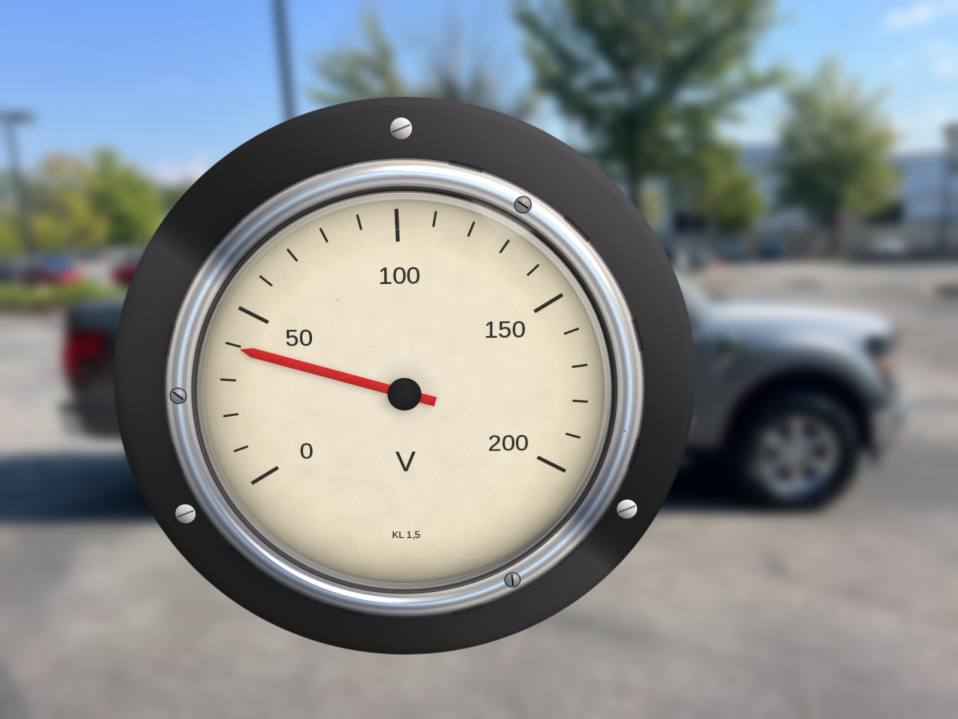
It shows value=40 unit=V
